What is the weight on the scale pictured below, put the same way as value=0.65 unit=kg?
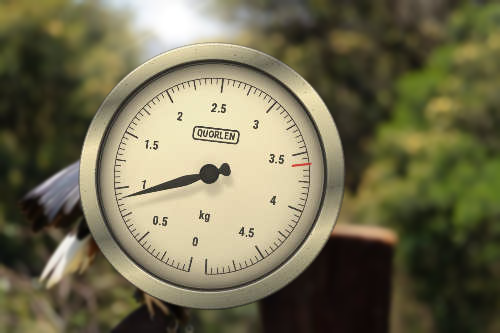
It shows value=0.9 unit=kg
